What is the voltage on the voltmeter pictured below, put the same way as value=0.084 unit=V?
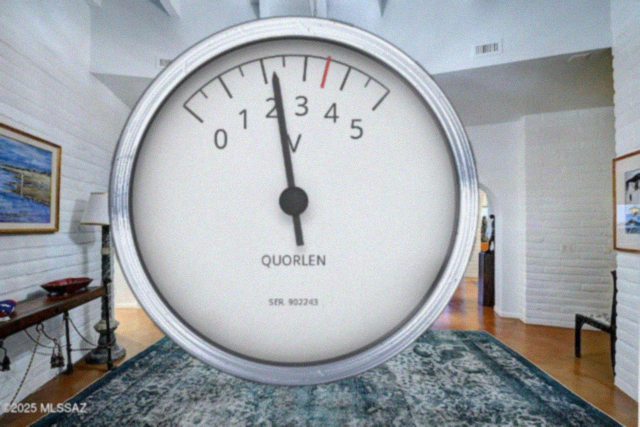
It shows value=2.25 unit=V
